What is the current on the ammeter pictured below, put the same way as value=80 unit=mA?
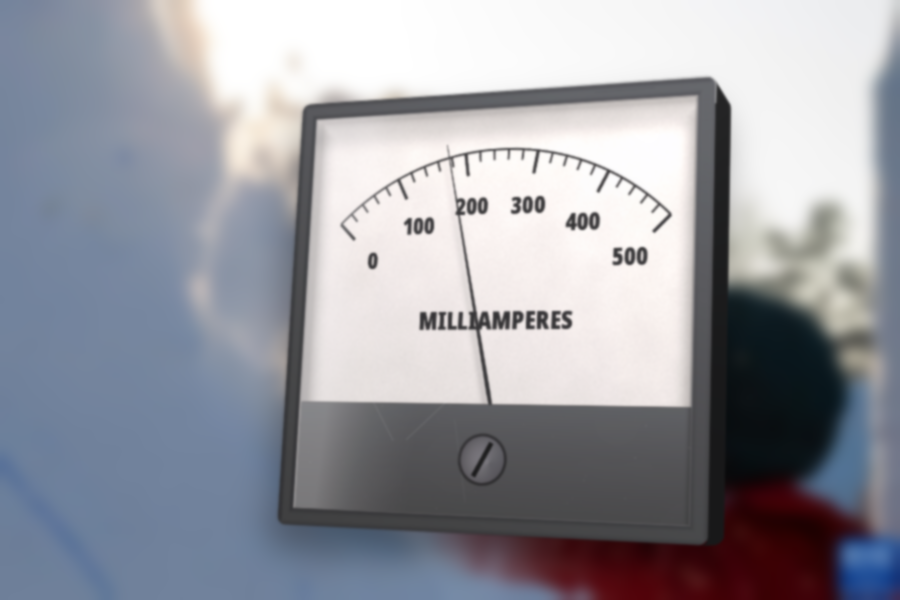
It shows value=180 unit=mA
